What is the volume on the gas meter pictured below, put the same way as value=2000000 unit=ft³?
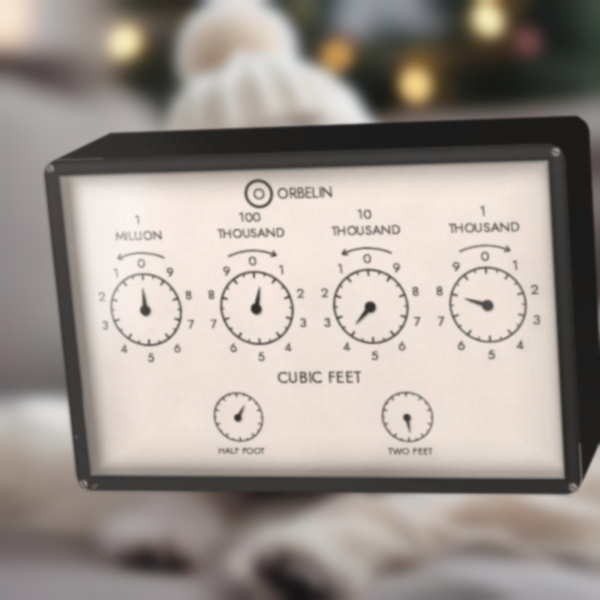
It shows value=3800 unit=ft³
